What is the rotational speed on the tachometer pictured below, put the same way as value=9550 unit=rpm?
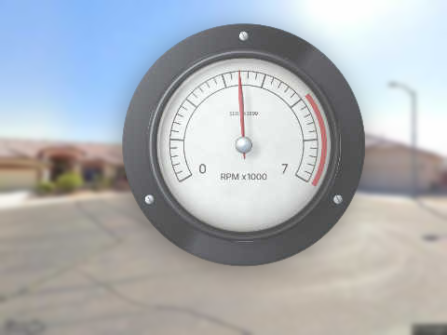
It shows value=3400 unit=rpm
